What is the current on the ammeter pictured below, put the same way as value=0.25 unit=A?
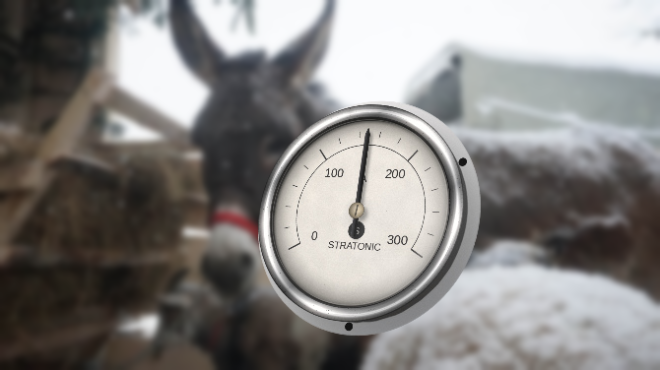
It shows value=150 unit=A
